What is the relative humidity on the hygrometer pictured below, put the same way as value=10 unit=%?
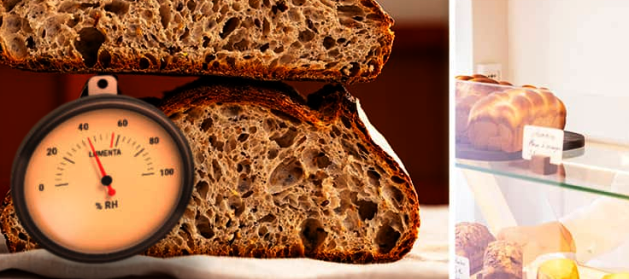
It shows value=40 unit=%
